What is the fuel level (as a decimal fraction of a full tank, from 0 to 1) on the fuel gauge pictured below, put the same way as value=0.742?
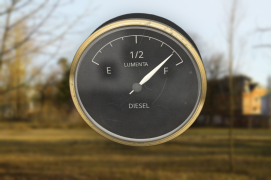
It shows value=0.875
